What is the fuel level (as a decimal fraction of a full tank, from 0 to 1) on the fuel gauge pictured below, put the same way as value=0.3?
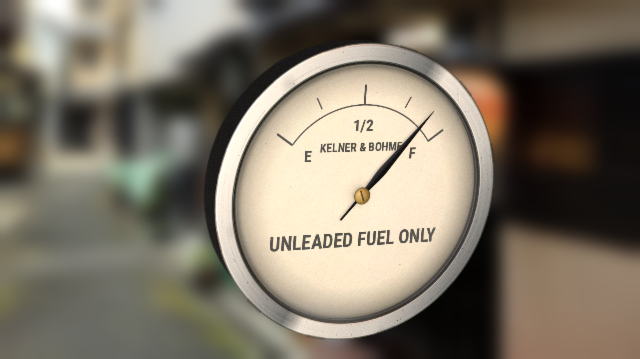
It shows value=0.875
